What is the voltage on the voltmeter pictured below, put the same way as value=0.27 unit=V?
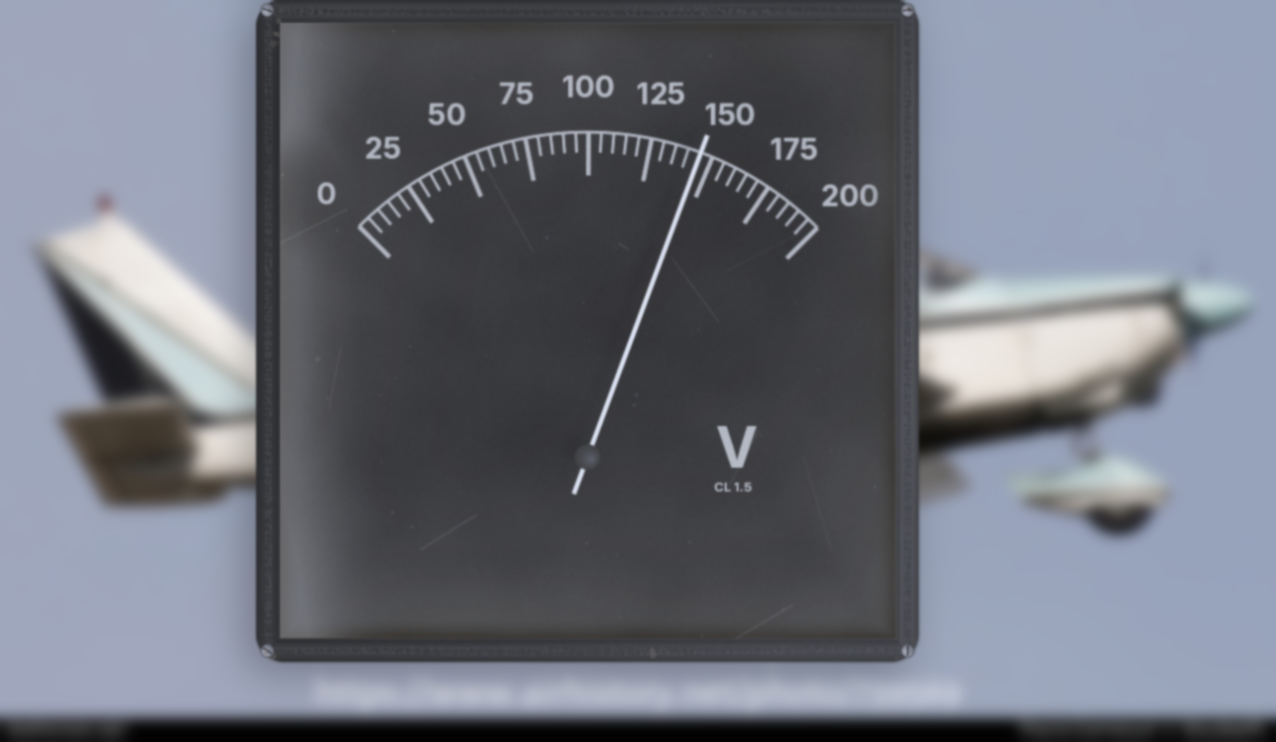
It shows value=145 unit=V
